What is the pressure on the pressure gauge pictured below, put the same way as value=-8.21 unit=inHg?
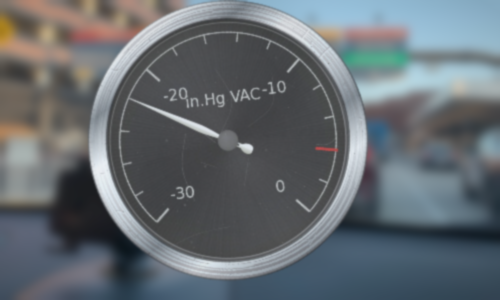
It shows value=-22 unit=inHg
